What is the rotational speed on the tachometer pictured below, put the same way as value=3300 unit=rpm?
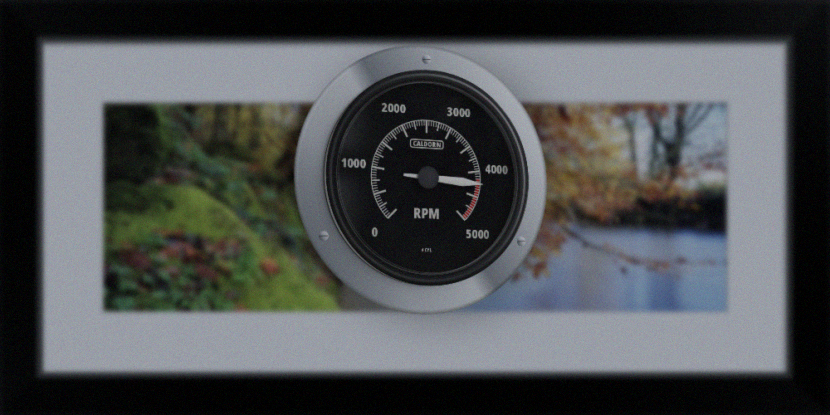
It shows value=4250 unit=rpm
